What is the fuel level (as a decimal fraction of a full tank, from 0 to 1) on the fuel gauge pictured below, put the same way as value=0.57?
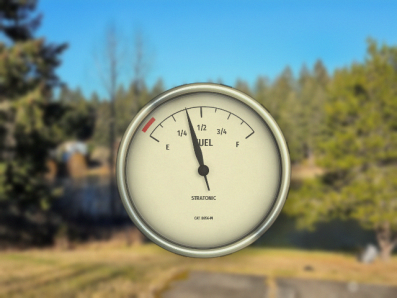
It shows value=0.375
